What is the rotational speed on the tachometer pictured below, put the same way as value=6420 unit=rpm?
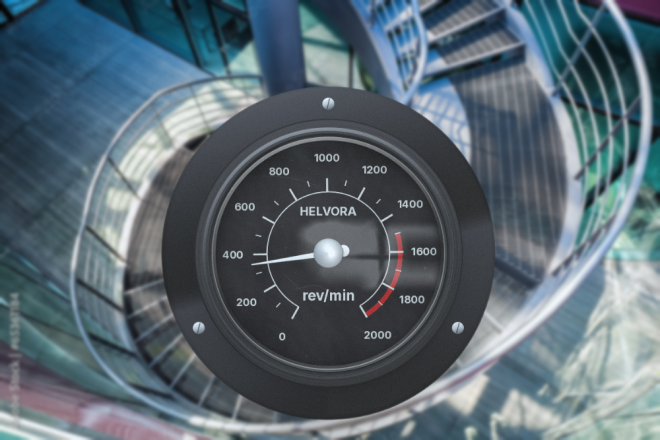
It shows value=350 unit=rpm
